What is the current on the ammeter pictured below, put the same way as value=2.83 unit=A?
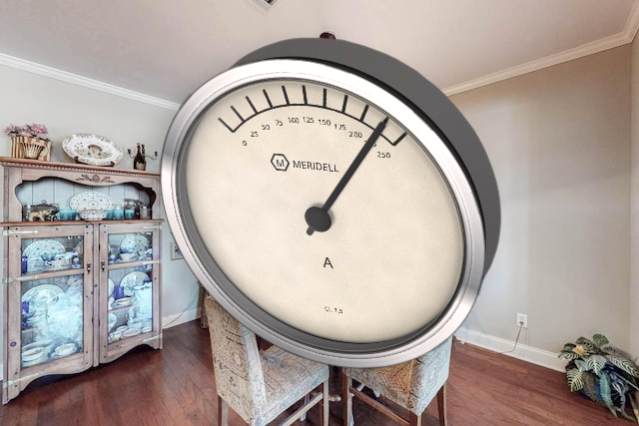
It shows value=225 unit=A
